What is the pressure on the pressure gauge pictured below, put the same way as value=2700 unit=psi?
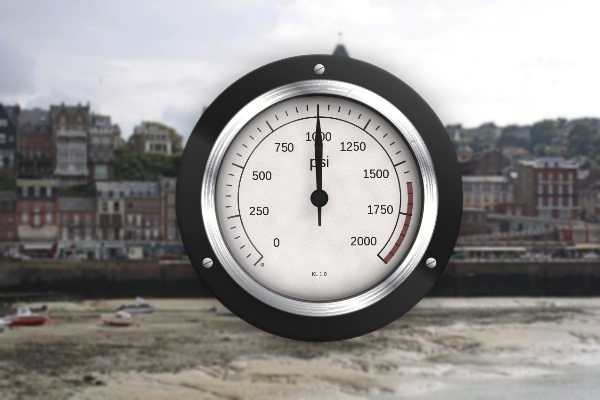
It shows value=1000 unit=psi
